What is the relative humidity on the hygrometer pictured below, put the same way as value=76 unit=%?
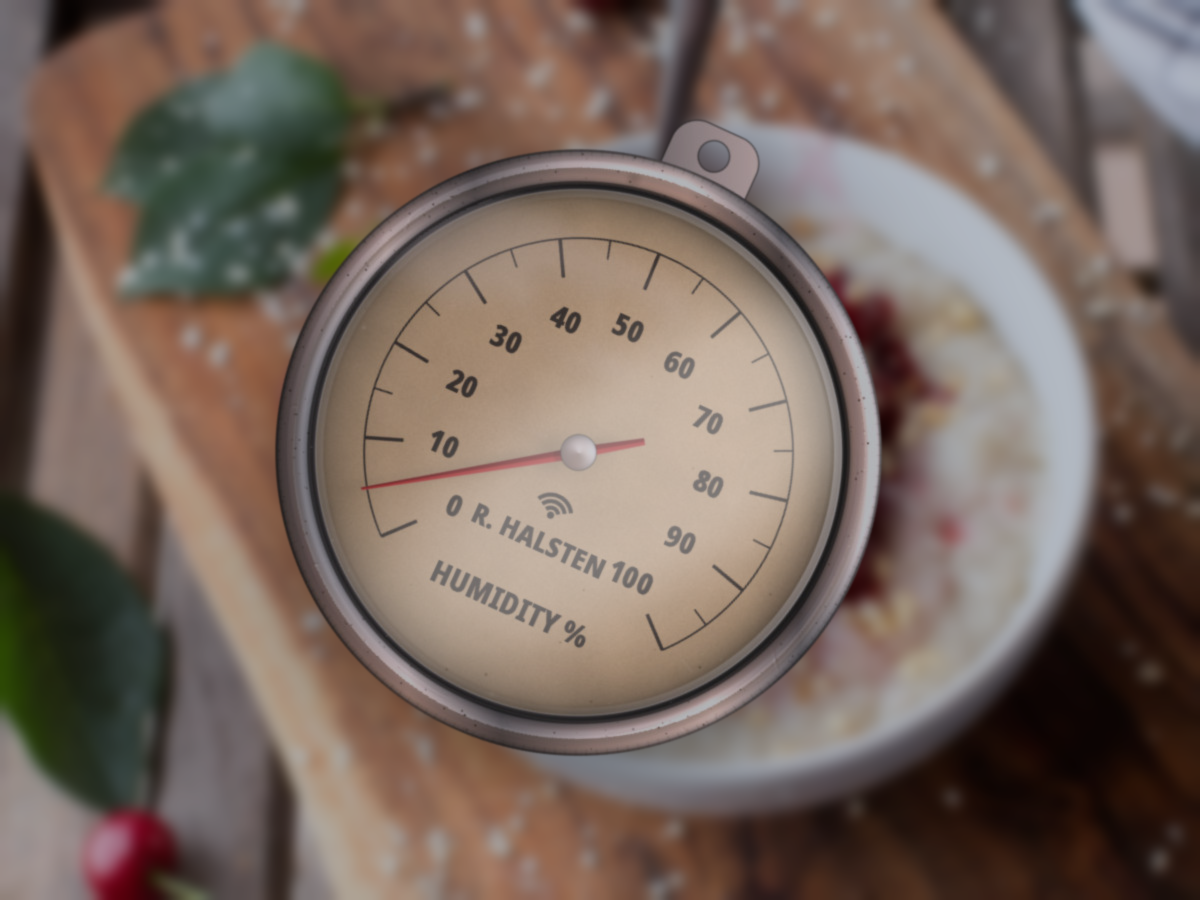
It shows value=5 unit=%
